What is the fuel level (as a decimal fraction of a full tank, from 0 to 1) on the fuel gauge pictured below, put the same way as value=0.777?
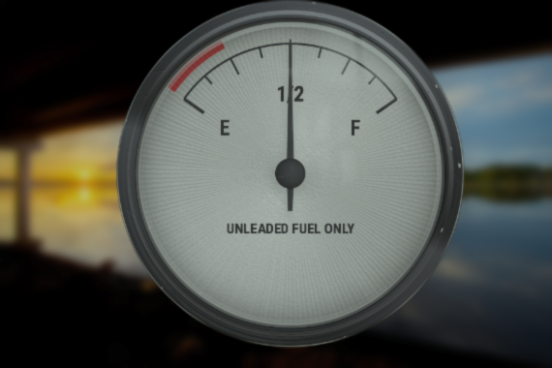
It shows value=0.5
